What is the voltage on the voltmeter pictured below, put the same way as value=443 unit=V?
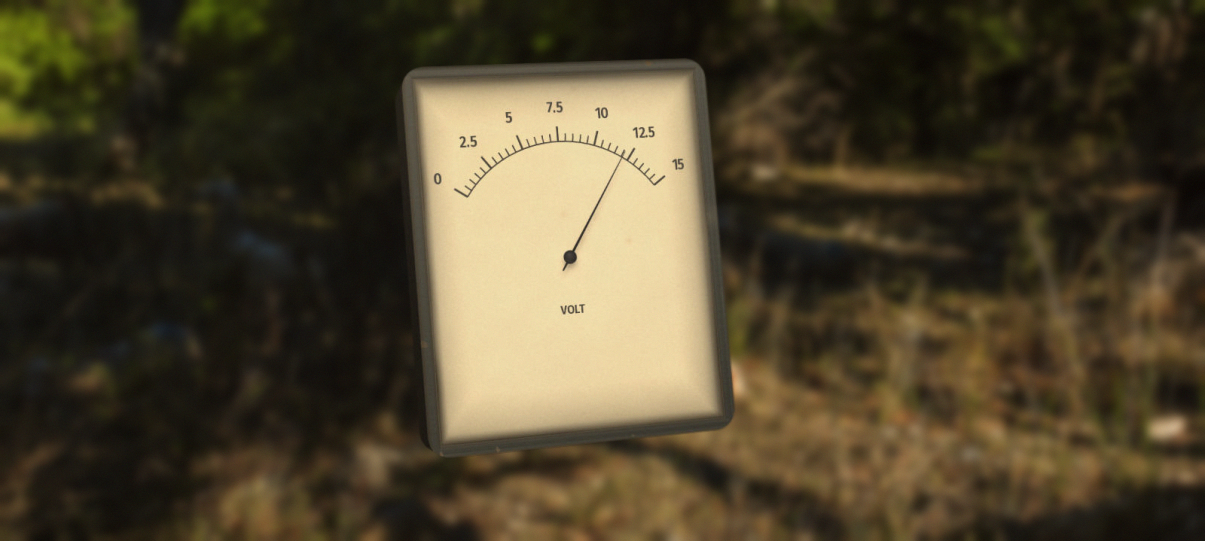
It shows value=12 unit=V
